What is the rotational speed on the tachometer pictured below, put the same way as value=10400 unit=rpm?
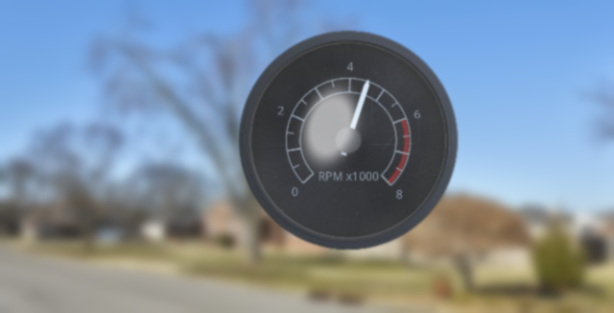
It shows value=4500 unit=rpm
